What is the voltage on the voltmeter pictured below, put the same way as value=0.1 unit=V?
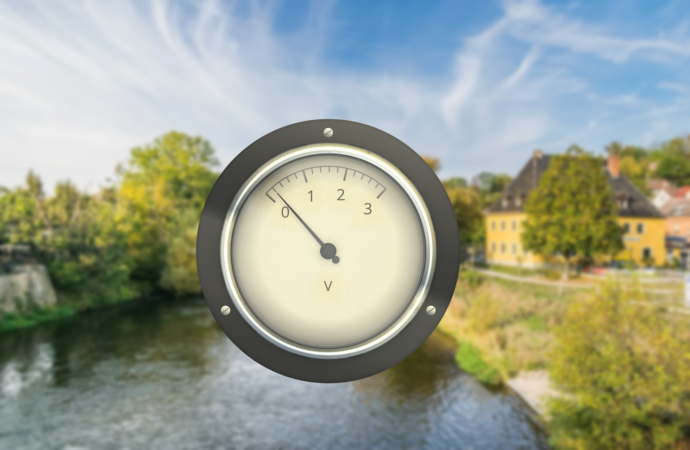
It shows value=0.2 unit=V
